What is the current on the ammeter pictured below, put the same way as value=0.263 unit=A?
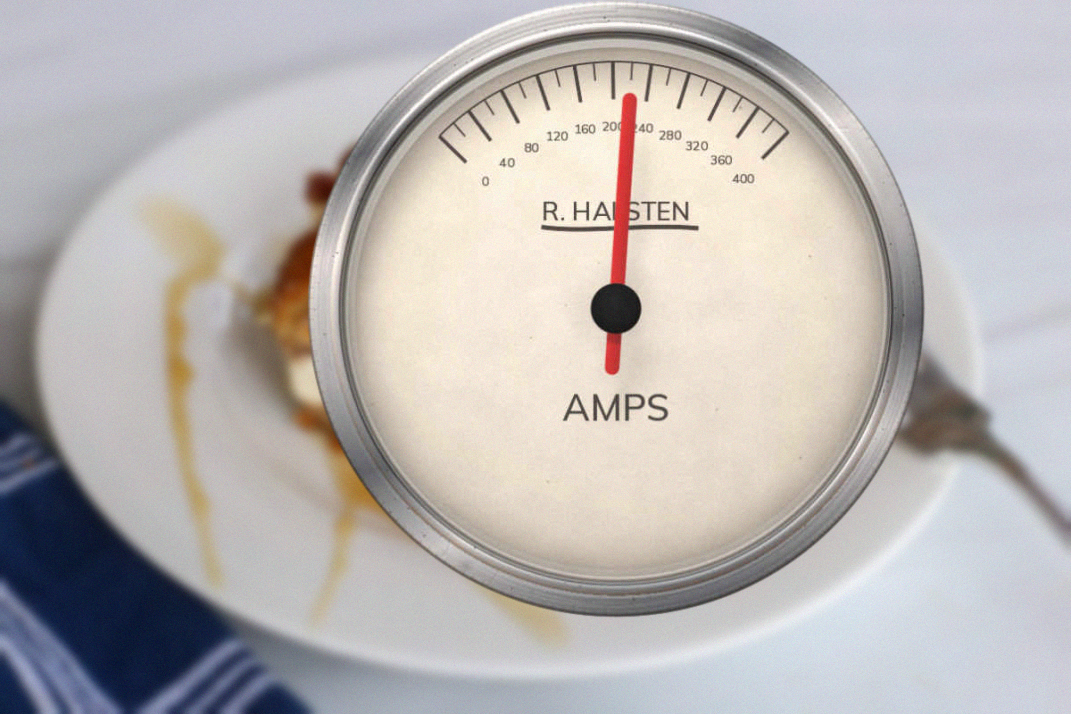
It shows value=220 unit=A
